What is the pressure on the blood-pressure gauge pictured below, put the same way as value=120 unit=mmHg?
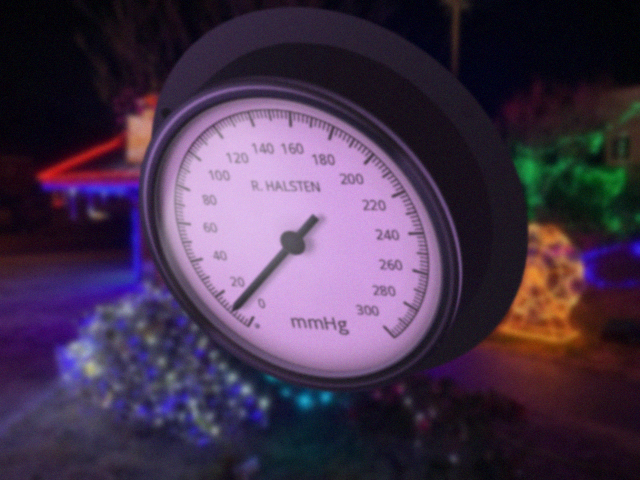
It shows value=10 unit=mmHg
